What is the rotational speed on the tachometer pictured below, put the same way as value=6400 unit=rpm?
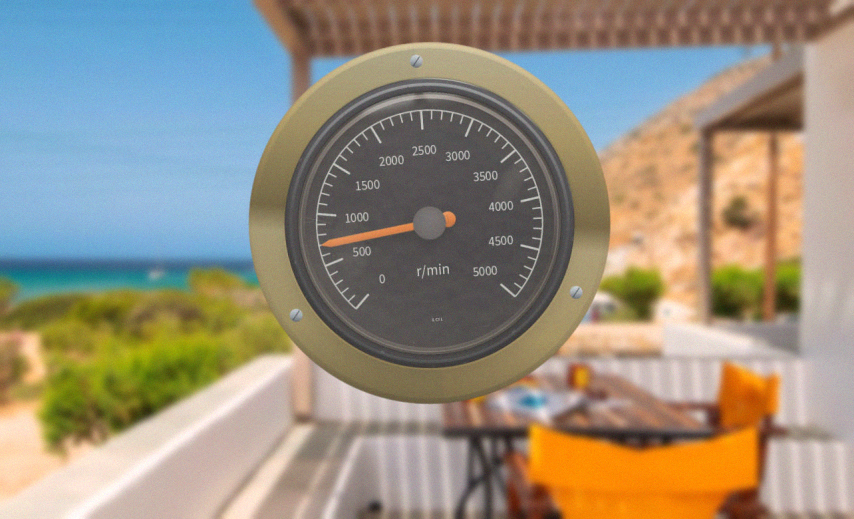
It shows value=700 unit=rpm
